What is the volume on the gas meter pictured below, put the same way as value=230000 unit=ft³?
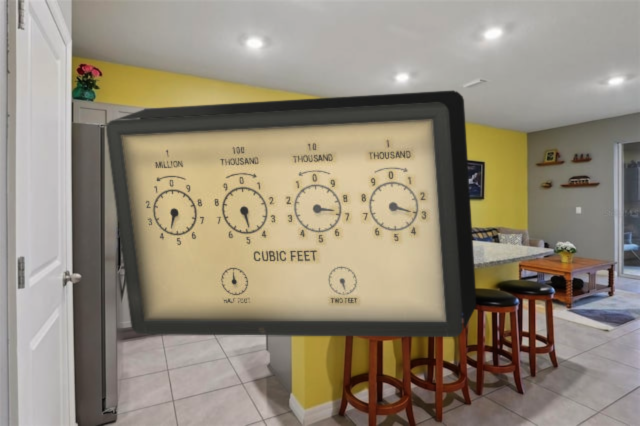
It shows value=447300 unit=ft³
